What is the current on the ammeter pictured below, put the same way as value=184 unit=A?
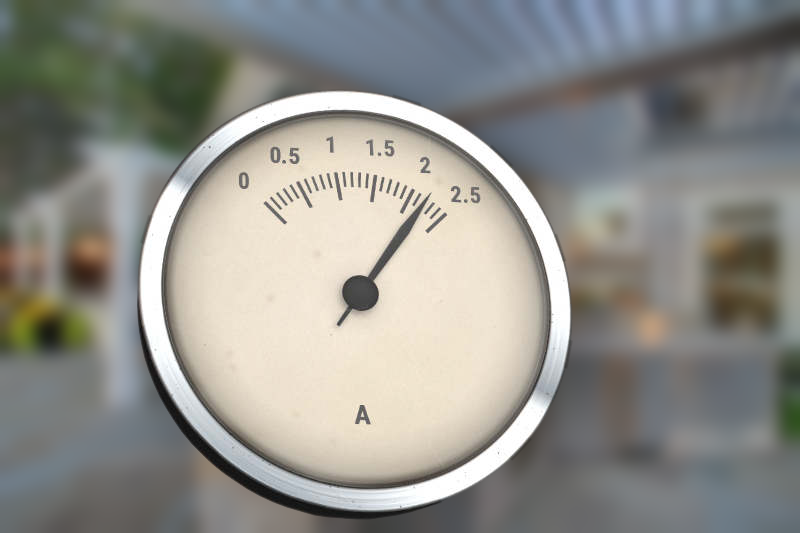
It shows value=2.2 unit=A
